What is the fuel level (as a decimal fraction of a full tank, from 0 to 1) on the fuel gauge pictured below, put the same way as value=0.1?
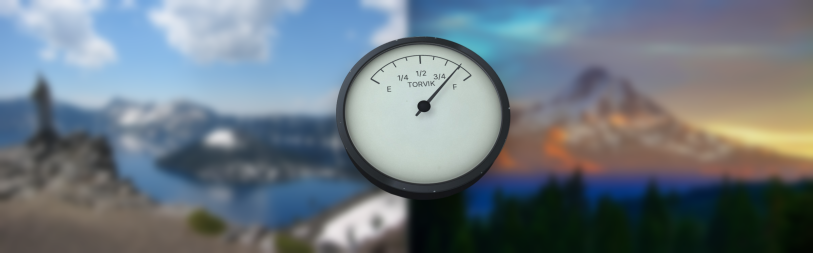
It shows value=0.875
